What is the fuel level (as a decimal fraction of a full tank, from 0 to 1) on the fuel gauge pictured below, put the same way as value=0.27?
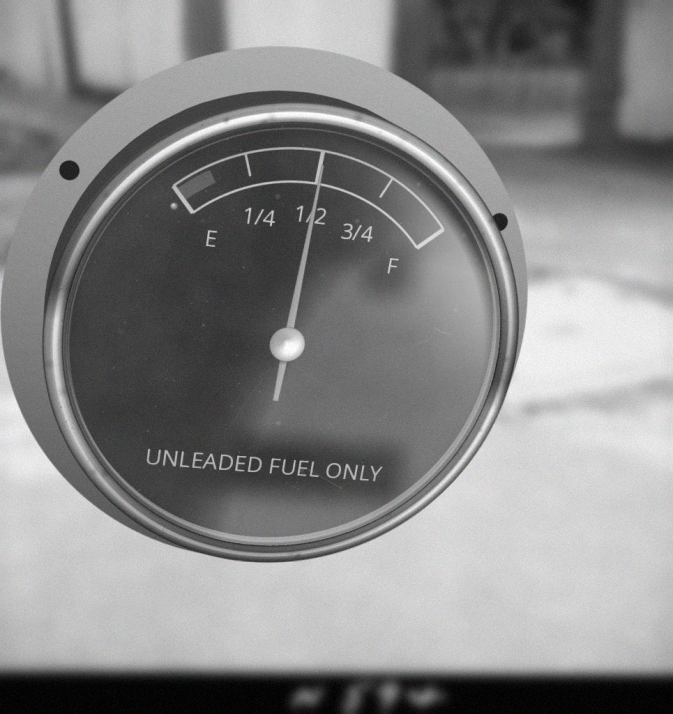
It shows value=0.5
